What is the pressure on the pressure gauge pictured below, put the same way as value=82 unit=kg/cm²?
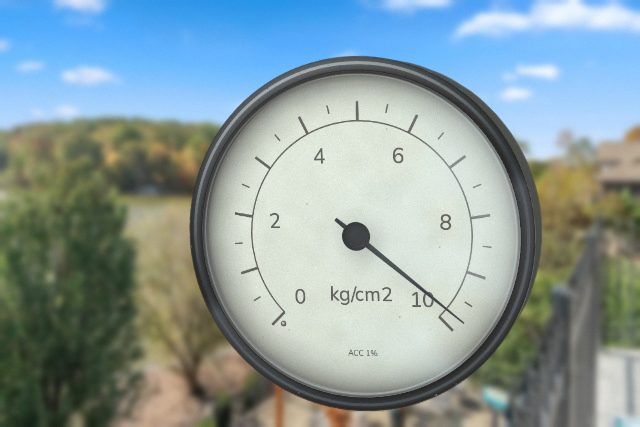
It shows value=9.75 unit=kg/cm²
